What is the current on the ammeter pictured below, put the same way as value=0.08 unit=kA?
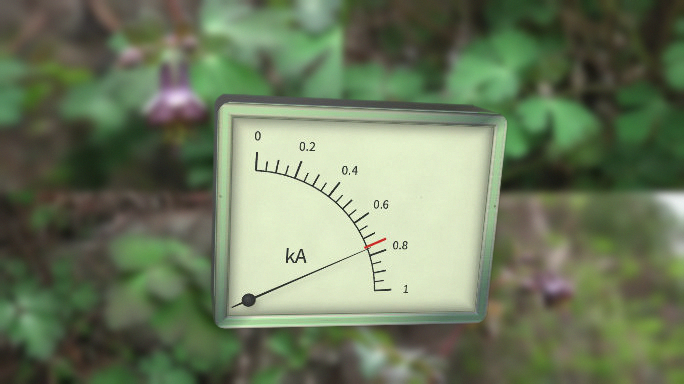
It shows value=0.75 unit=kA
